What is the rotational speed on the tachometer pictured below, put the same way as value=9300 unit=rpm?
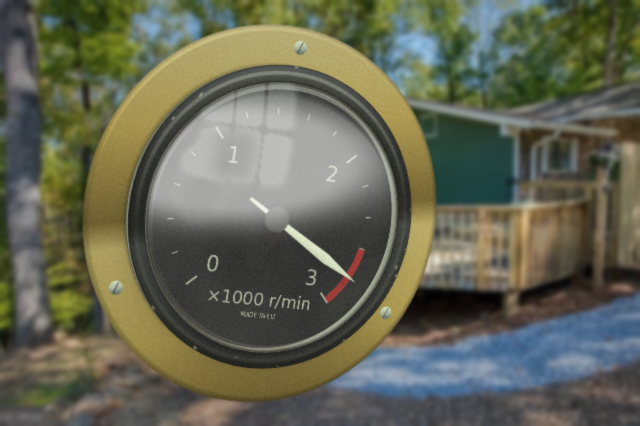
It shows value=2800 unit=rpm
